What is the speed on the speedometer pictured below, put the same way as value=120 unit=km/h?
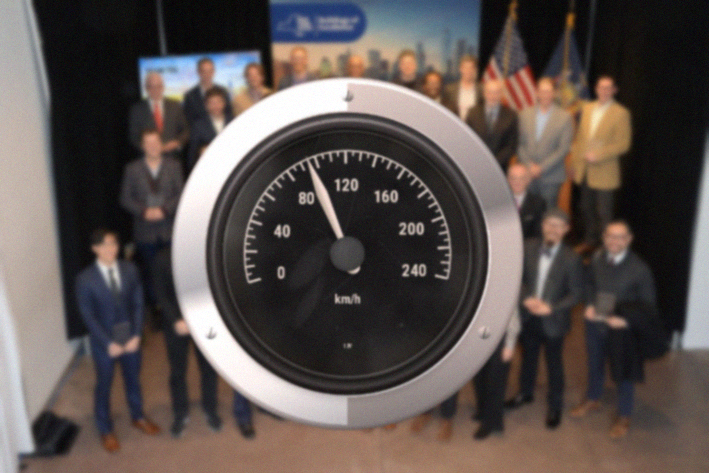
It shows value=95 unit=km/h
